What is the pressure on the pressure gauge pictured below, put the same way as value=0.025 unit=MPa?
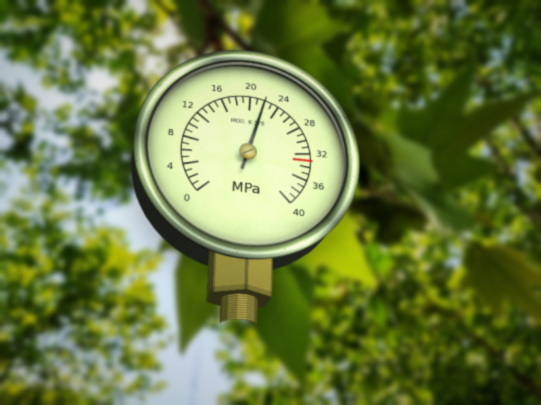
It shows value=22 unit=MPa
